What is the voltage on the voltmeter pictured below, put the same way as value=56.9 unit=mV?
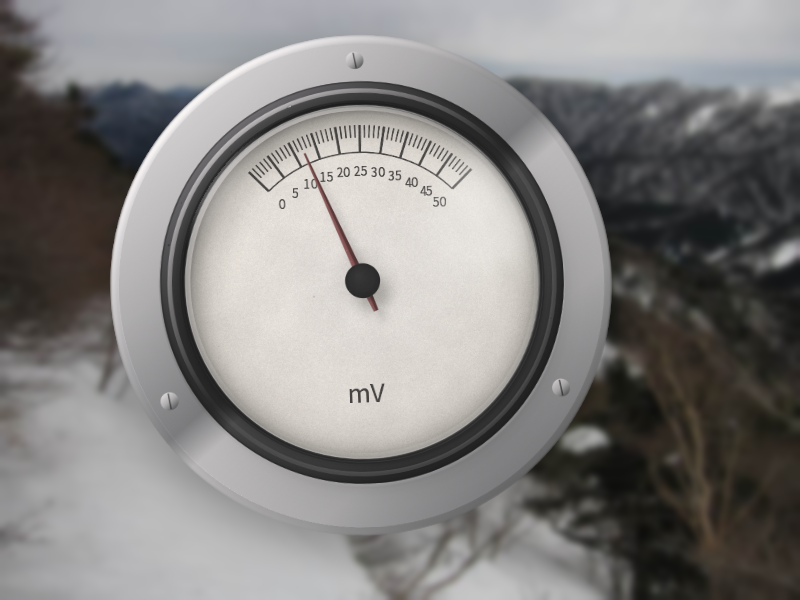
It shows value=12 unit=mV
